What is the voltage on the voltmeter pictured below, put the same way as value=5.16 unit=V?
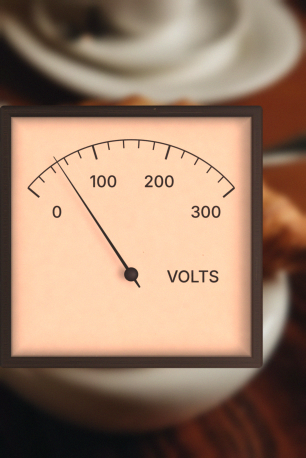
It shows value=50 unit=V
